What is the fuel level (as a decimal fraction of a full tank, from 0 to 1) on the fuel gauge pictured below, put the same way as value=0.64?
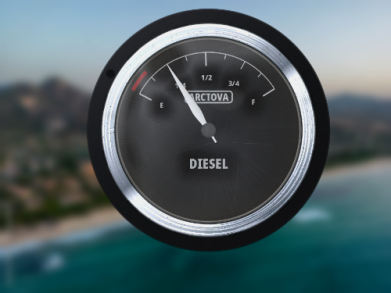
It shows value=0.25
